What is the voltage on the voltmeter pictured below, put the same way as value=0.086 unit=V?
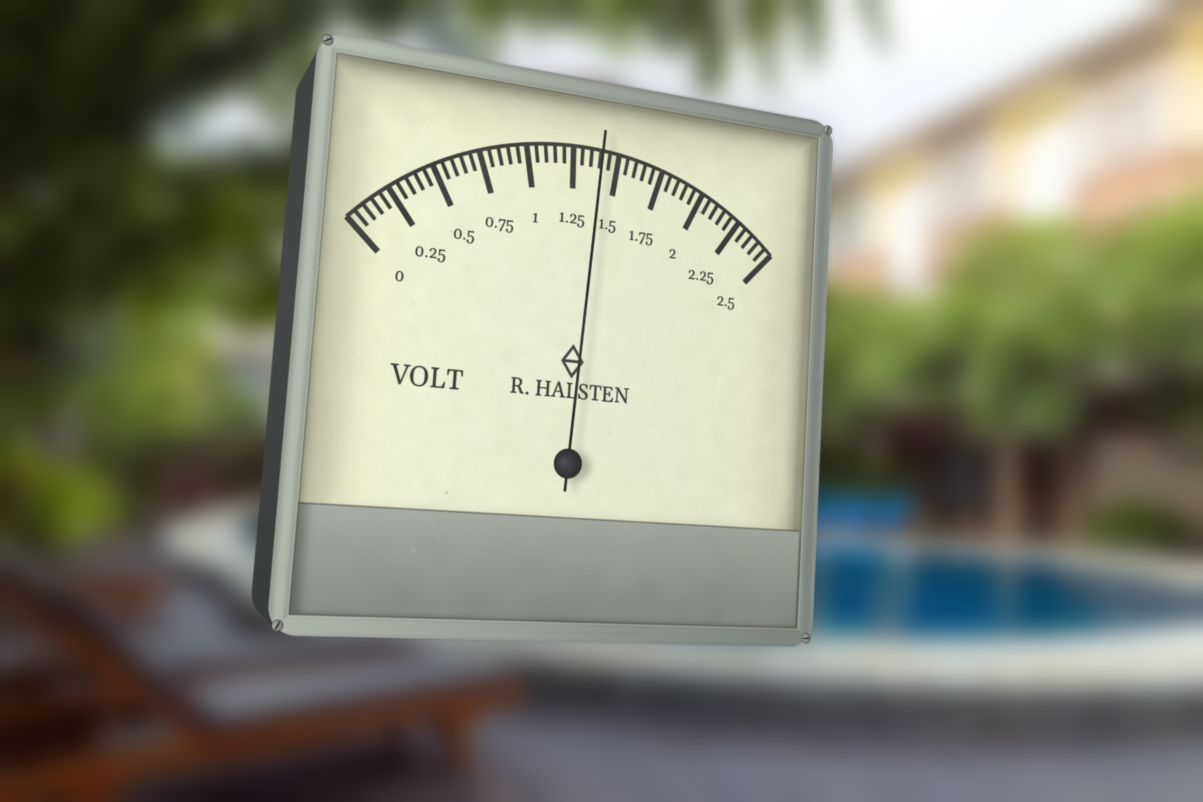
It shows value=1.4 unit=V
